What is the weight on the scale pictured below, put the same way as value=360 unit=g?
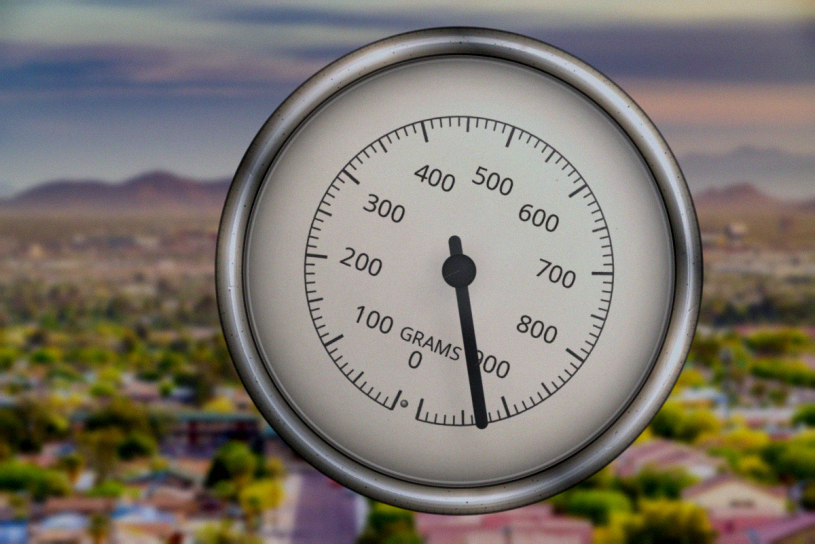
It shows value=930 unit=g
